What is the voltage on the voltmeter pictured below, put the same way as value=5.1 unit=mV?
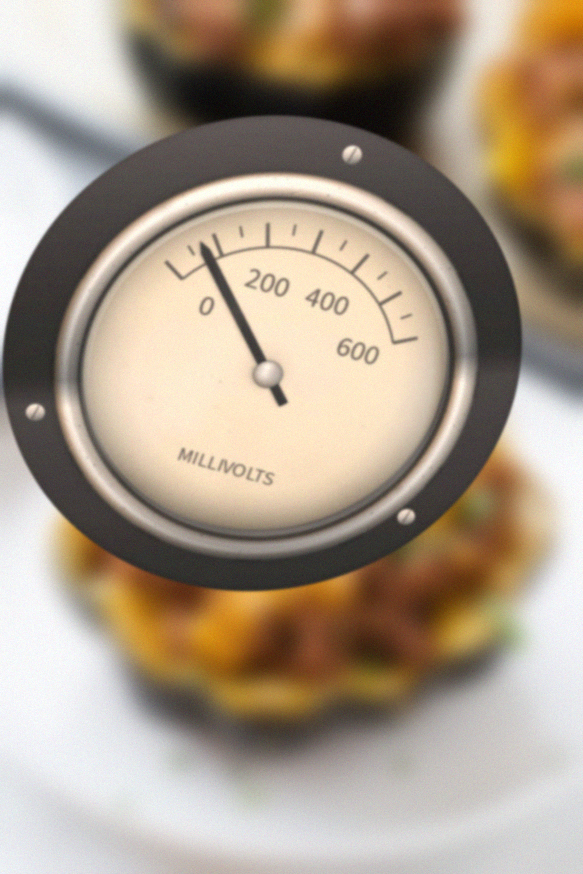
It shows value=75 unit=mV
